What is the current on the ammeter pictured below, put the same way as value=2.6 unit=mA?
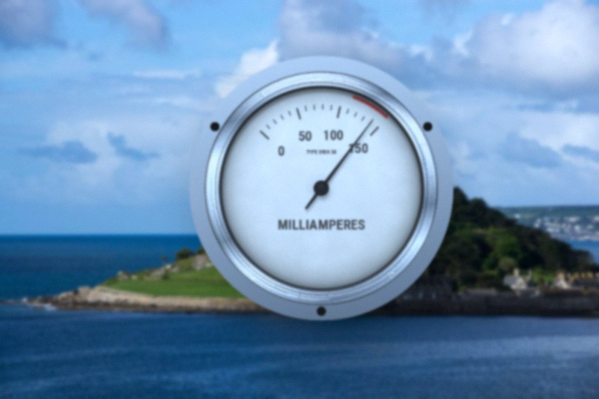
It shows value=140 unit=mA
